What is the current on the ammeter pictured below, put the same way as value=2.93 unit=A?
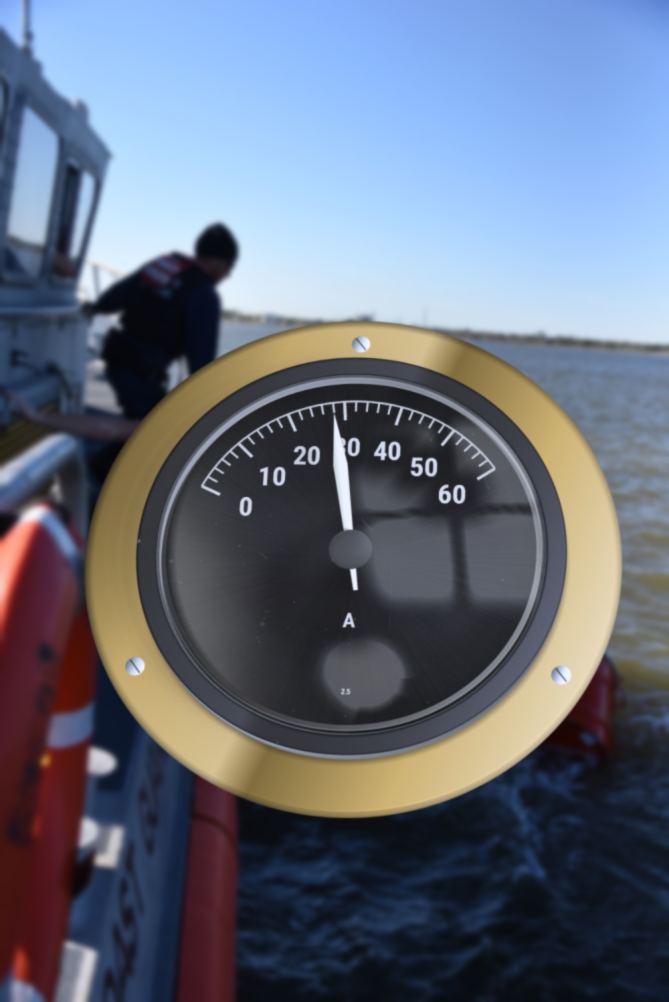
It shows value=28 unit=A
